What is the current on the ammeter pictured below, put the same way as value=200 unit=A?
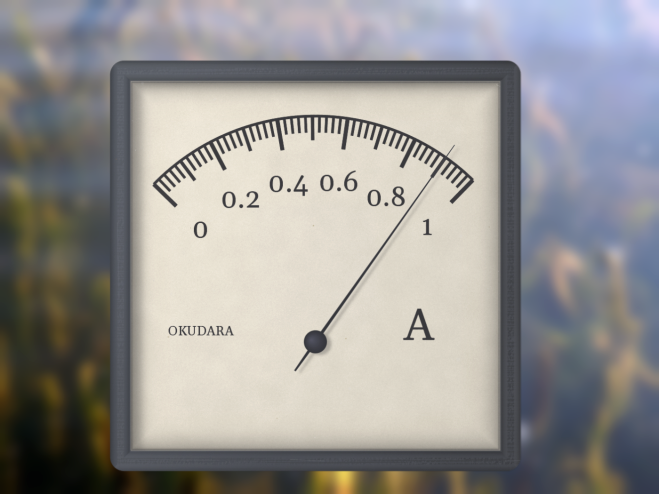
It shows value=0.9 unit=A
